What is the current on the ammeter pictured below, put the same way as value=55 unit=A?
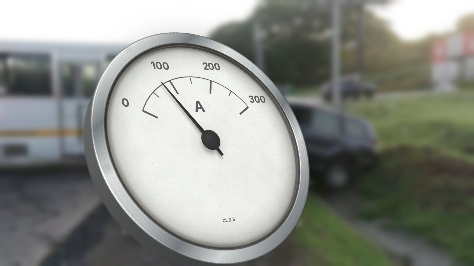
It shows value=75 unit=A
